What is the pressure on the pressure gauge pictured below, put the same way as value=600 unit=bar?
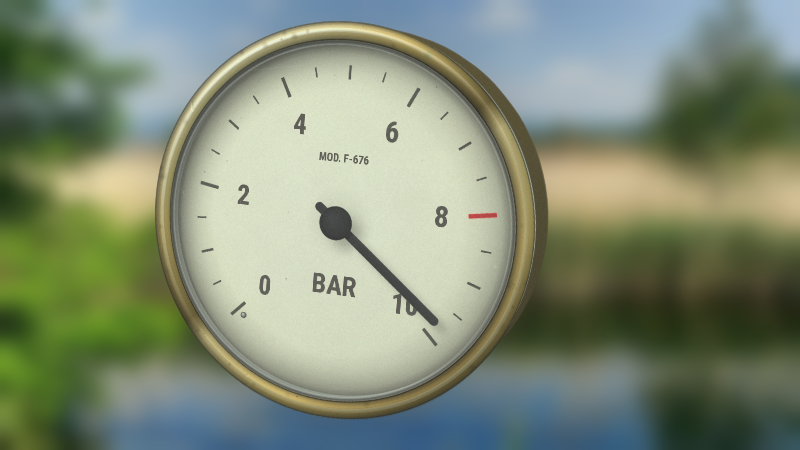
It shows value=9.75 unit=bar
